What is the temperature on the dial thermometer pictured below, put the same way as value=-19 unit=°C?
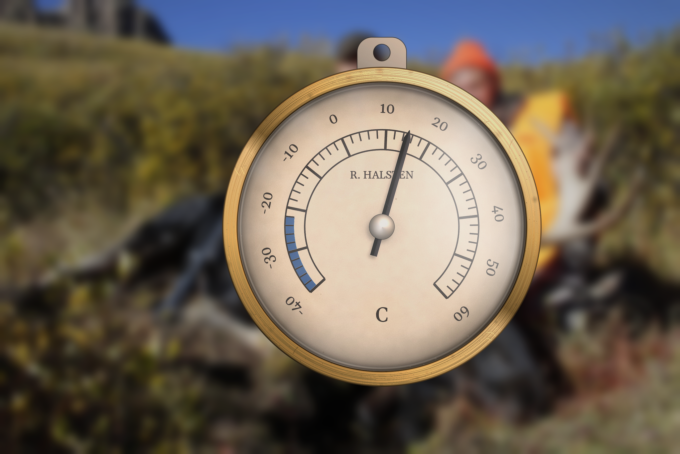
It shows value=15 unit=°C
